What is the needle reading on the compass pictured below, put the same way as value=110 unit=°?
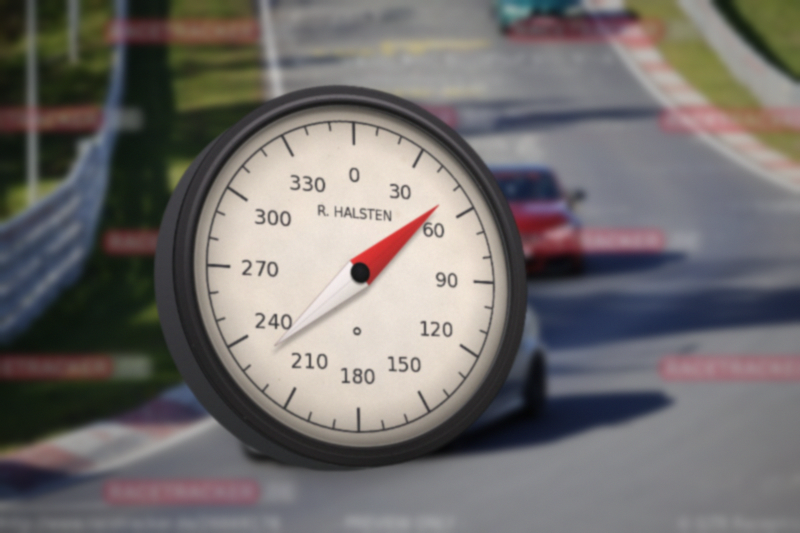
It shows value=50 unit=°
